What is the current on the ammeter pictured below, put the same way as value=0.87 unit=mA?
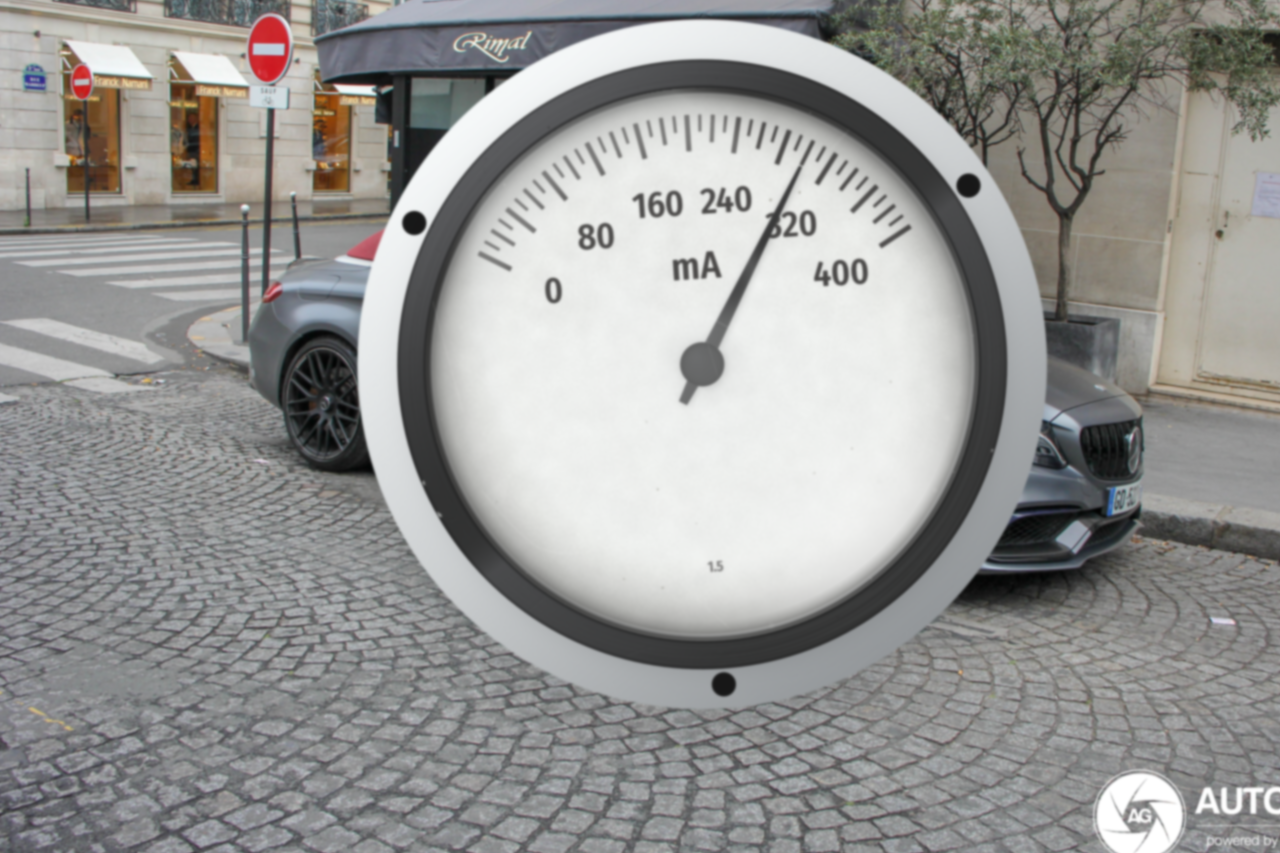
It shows value=300 unit=mA
